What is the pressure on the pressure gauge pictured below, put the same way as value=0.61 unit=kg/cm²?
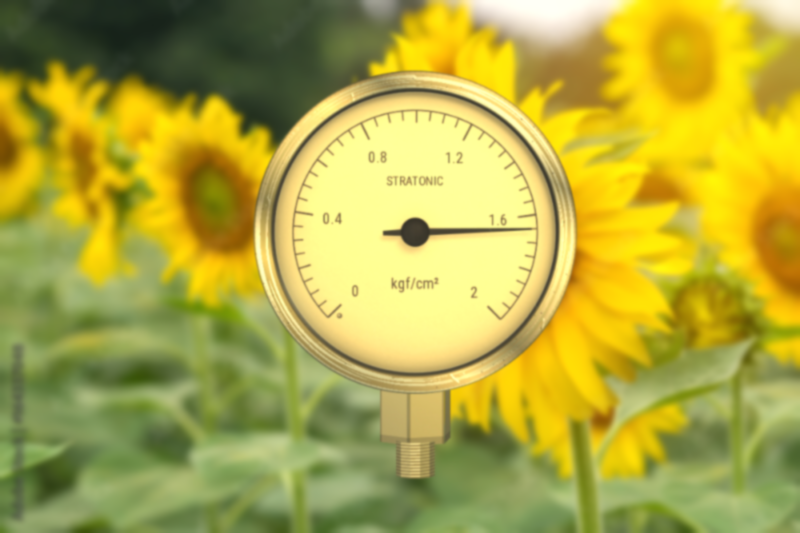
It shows value=1.65 unit=kg/cm²
